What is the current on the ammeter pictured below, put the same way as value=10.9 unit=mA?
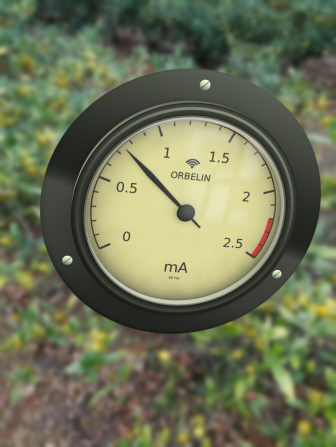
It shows value=0.75 unit=mA
